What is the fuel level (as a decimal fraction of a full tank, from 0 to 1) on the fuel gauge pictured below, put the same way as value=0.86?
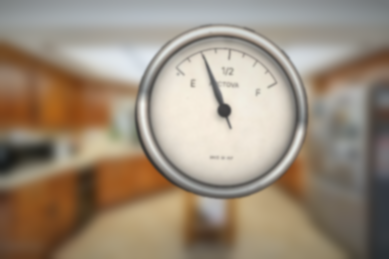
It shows value=0.25
